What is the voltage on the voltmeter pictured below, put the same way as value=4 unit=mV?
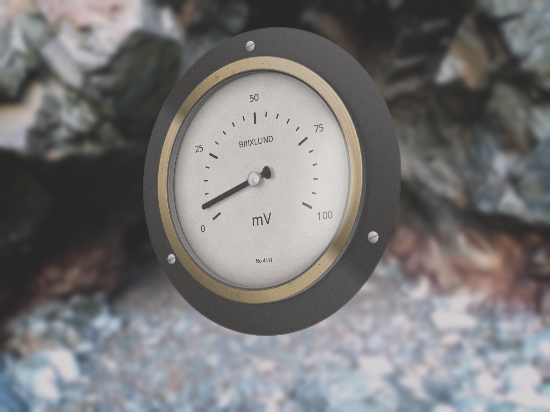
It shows value=5 unit=mV
